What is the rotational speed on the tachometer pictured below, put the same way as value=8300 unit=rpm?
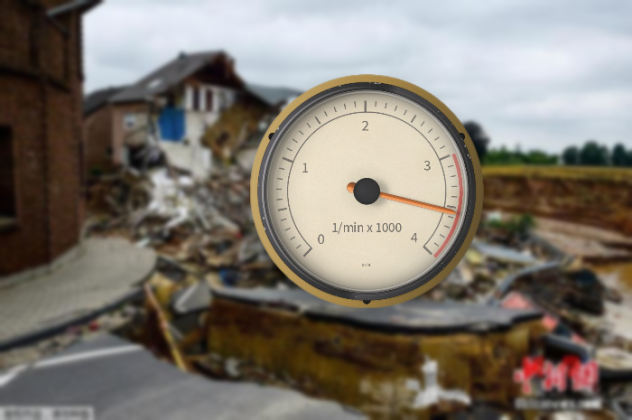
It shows value=3550 unit=rpm
